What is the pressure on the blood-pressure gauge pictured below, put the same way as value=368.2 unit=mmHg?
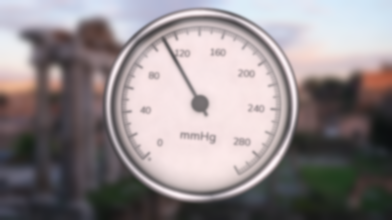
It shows value=110 unit=mmHg
